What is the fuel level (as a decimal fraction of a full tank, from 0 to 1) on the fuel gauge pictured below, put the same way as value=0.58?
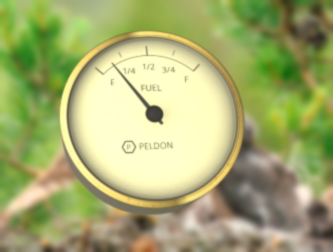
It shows value=0.125
